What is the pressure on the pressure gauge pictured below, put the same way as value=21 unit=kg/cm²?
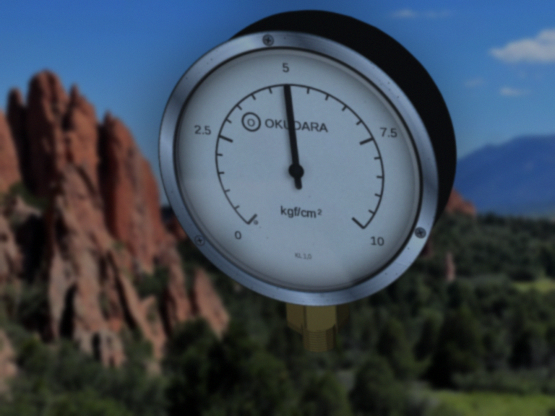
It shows value=5 unit=kg/cm²
